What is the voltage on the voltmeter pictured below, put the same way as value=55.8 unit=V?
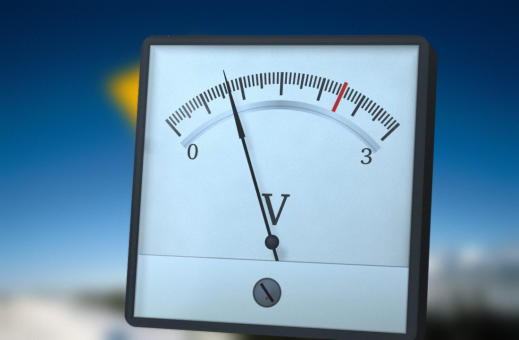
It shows value=0.85 unit=V
